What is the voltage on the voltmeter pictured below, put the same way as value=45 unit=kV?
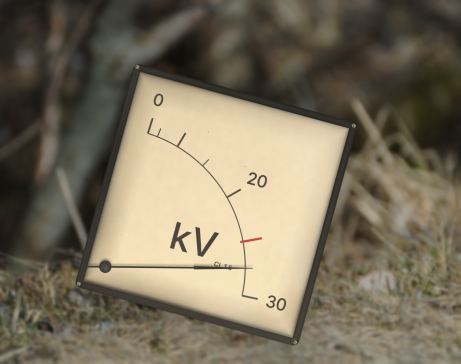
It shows value=27.5 unit=kV
